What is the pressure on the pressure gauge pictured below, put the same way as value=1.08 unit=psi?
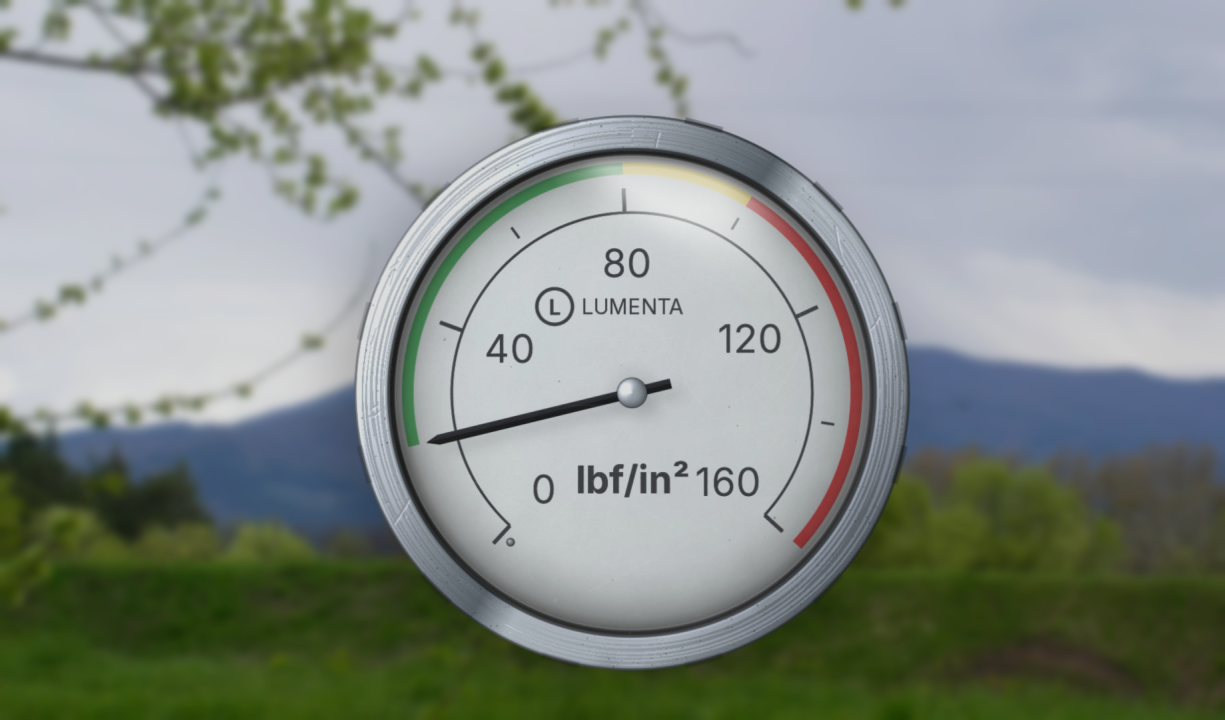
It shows value=20 unit=psi
